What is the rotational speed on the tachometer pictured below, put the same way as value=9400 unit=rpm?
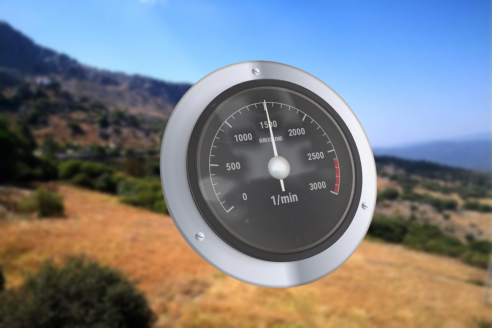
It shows value=1500 unit=rpm
